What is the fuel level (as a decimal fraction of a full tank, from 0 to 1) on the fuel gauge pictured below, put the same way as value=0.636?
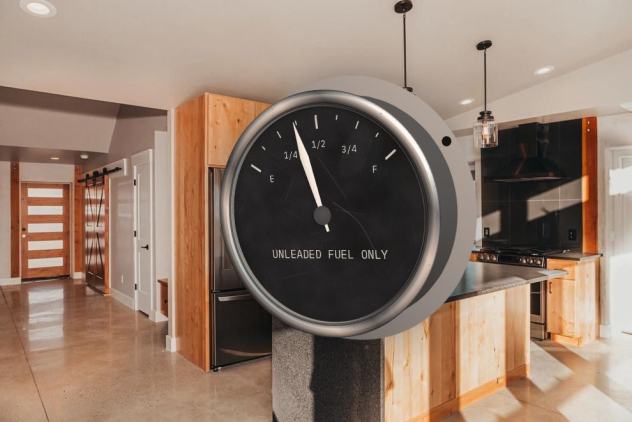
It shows value=0.375
